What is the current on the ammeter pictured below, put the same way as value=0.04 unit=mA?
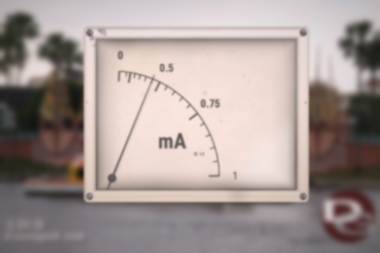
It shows value=0.45 unit=mA
